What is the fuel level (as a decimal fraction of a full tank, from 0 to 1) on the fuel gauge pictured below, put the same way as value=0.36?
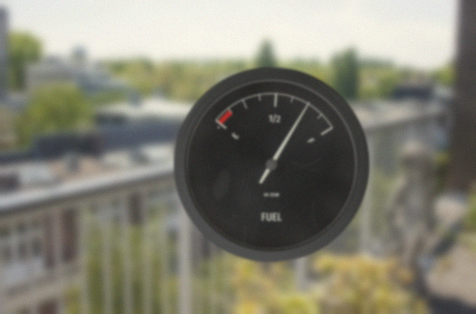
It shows value=0.75
